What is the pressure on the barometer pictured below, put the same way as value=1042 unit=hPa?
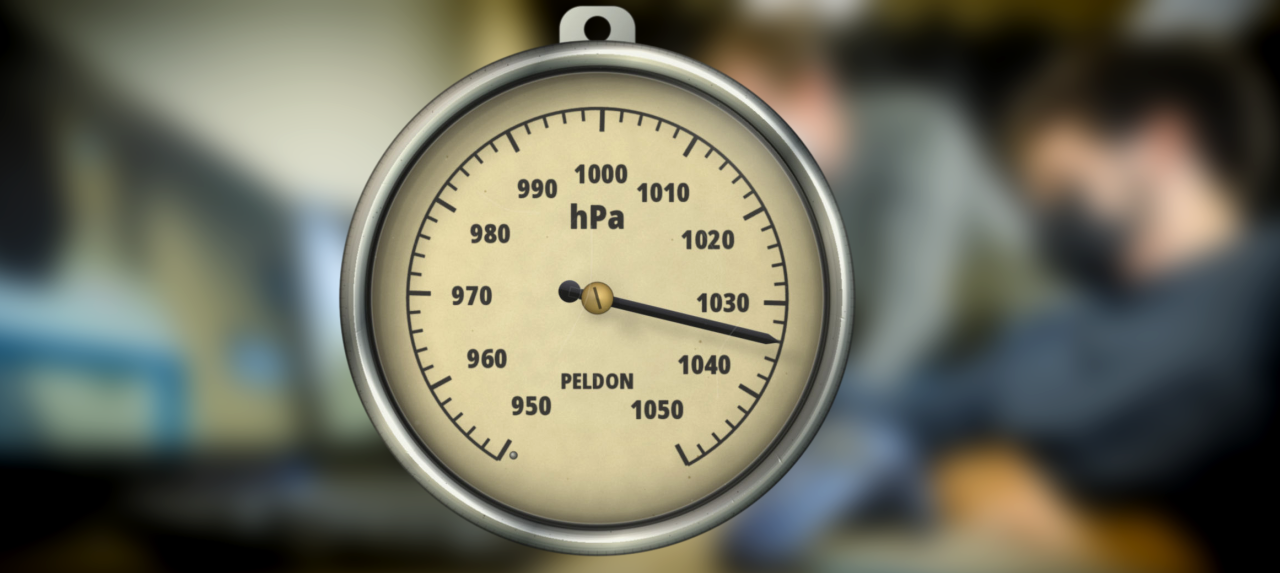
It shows value=1034 unit=hPa
